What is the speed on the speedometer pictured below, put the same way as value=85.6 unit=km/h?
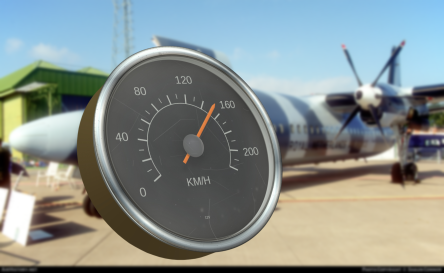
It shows value=150 unit=km/h
